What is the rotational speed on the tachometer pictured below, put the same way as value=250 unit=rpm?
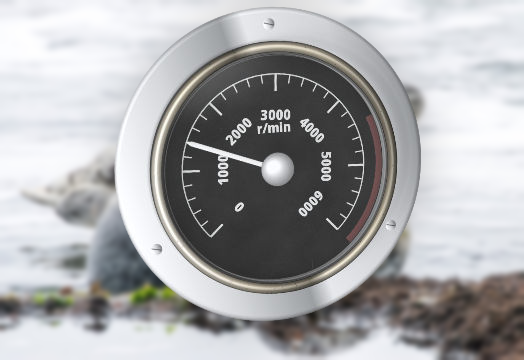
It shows value=1400 unit=rpm
